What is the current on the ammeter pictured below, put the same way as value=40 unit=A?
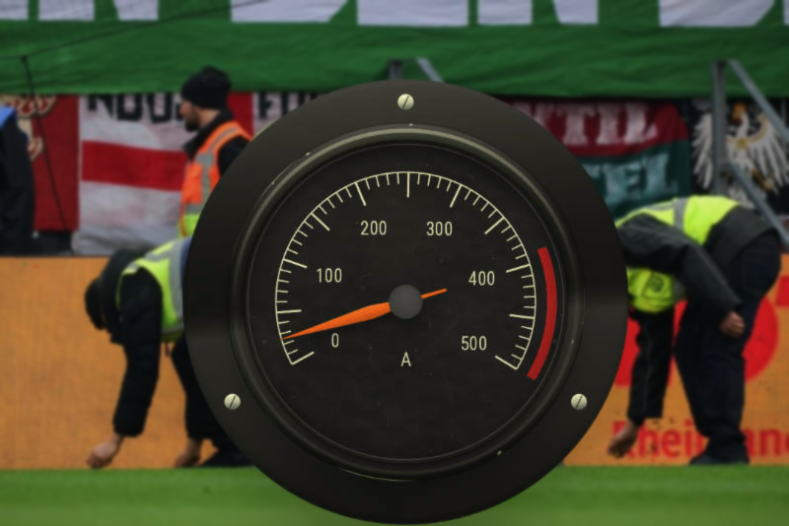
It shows value=25 unit=A
